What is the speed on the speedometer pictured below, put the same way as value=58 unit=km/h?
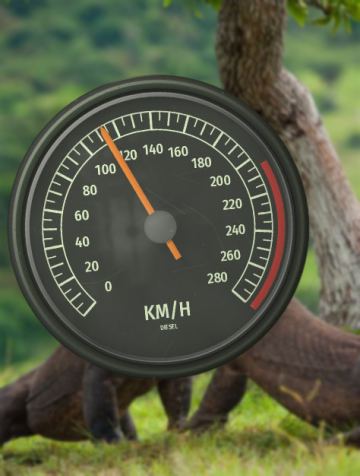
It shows value=112.5 unit=km/h
